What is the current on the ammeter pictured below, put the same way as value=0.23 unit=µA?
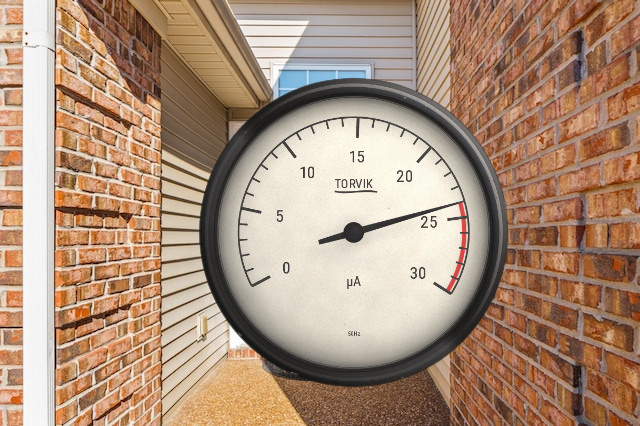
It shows value=24 unit=µA
